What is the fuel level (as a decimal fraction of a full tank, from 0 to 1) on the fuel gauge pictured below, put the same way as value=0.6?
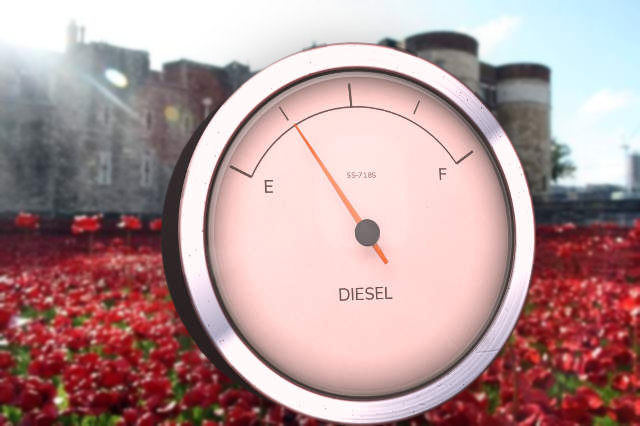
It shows value=0.25
